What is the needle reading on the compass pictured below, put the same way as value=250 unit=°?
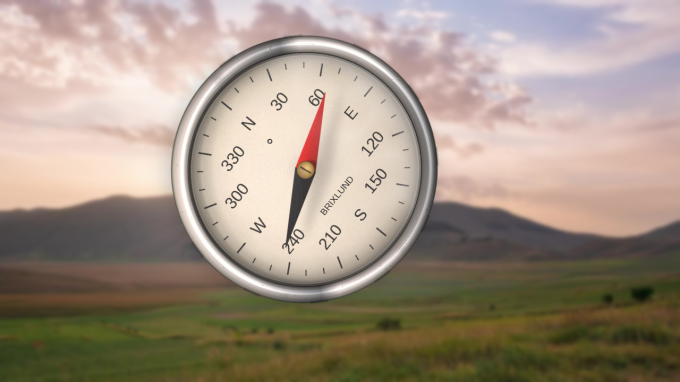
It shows value=65 unit=°
